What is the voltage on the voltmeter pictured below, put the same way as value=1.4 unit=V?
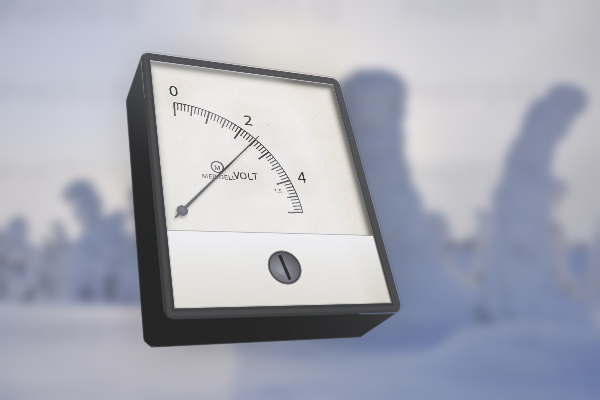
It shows value=2.5 unit=V
